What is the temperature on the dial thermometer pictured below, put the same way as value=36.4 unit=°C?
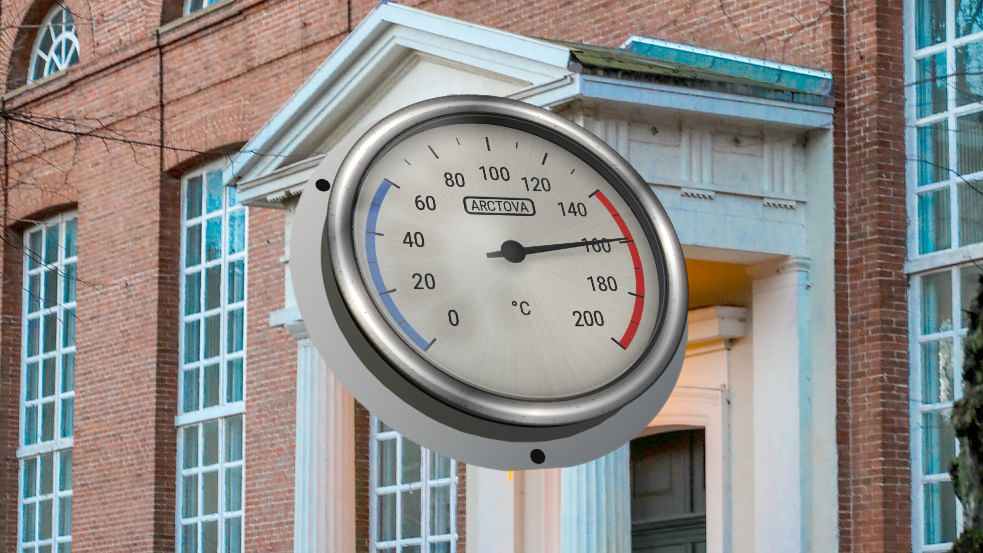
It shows value=160 unit=°C
